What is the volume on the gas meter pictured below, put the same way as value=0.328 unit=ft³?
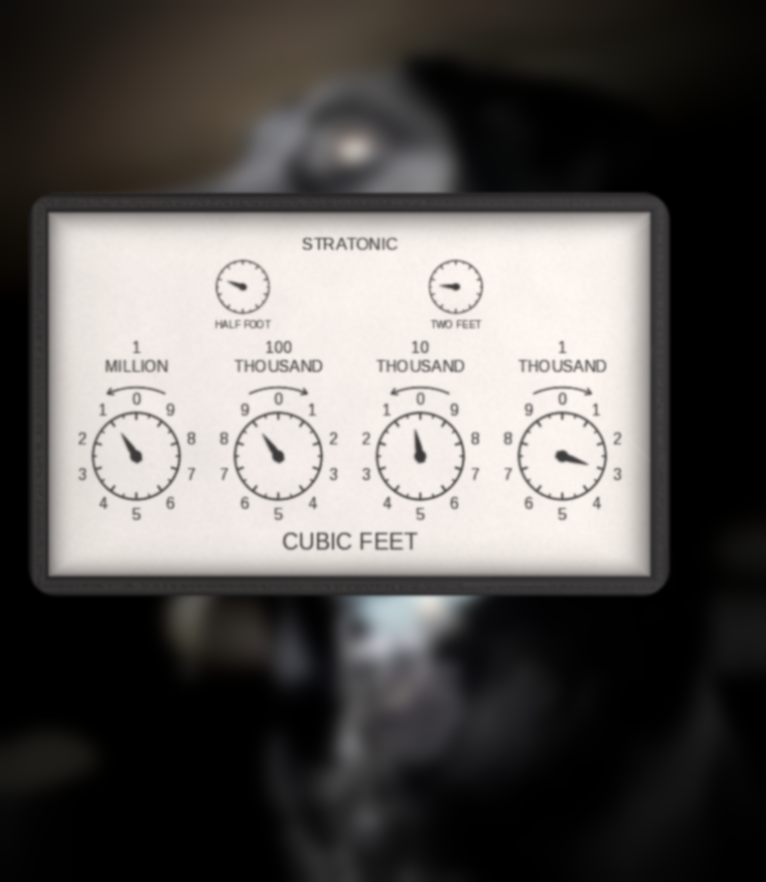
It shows value=90300 unit=ft³
